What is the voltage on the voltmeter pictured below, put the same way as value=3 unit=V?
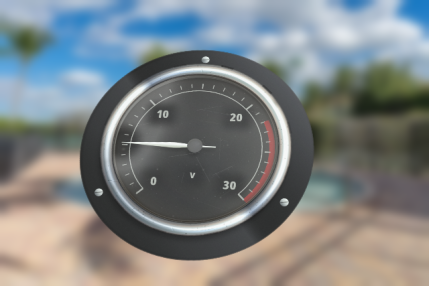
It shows value=5 unit=V
